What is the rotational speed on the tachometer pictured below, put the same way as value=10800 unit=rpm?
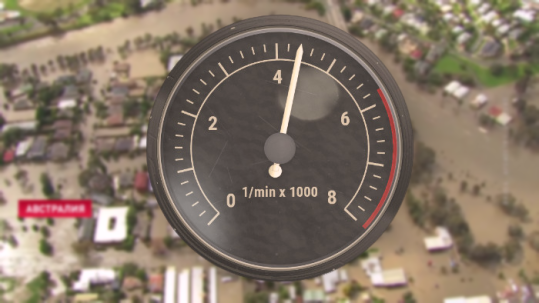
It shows value=4400 unit=rpm
